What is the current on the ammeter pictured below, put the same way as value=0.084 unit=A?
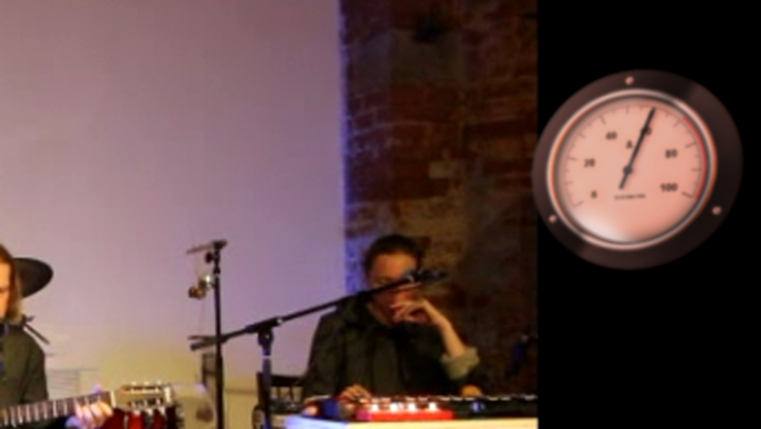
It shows value=60 unit=A
